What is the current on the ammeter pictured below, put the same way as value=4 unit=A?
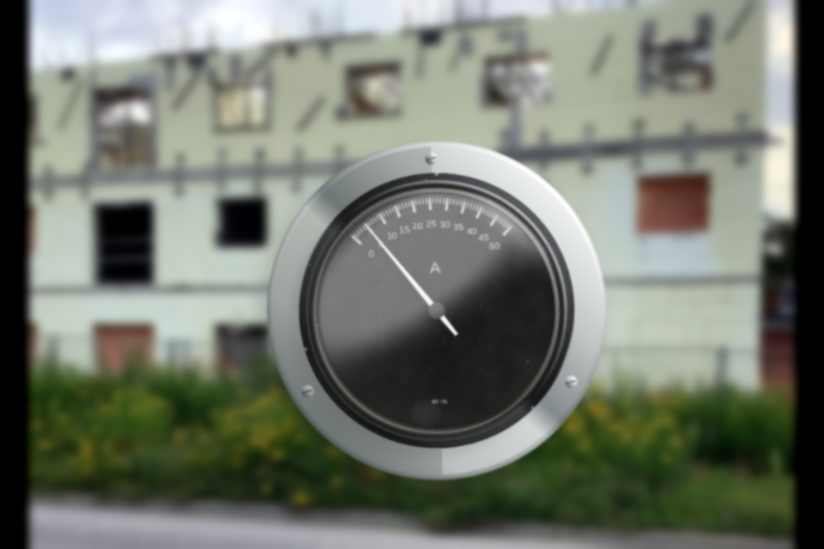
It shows value=5 unit=A
